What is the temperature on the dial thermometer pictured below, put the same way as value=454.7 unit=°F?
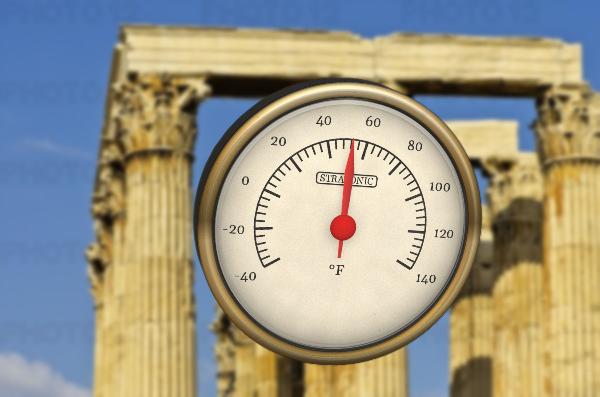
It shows value=52 unit=°F
